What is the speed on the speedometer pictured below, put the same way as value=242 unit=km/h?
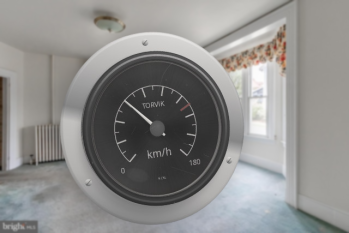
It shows value=60 unit=km/h
